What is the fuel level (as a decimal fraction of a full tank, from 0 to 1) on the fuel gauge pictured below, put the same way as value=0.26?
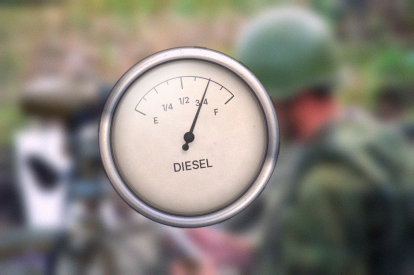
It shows value=0.75
